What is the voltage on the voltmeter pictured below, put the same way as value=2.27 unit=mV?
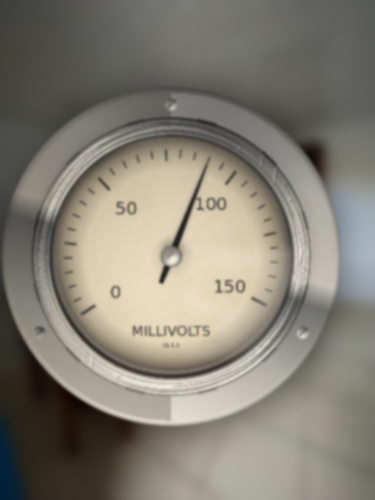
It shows value=90 unit=mV
